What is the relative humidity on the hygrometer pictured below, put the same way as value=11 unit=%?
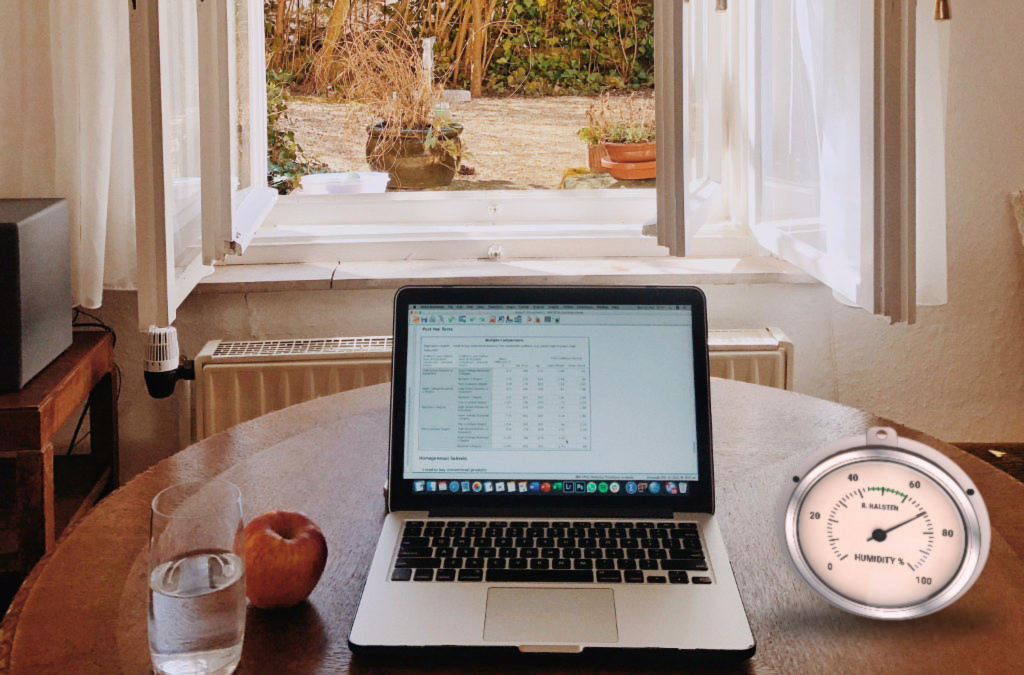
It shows value=70 unit=%
